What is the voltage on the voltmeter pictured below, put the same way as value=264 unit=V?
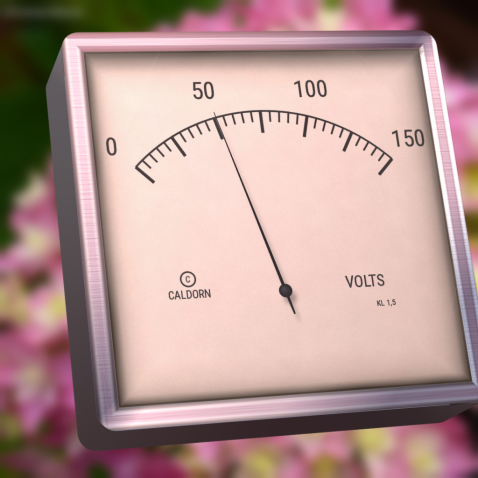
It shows value=50 unit=V
